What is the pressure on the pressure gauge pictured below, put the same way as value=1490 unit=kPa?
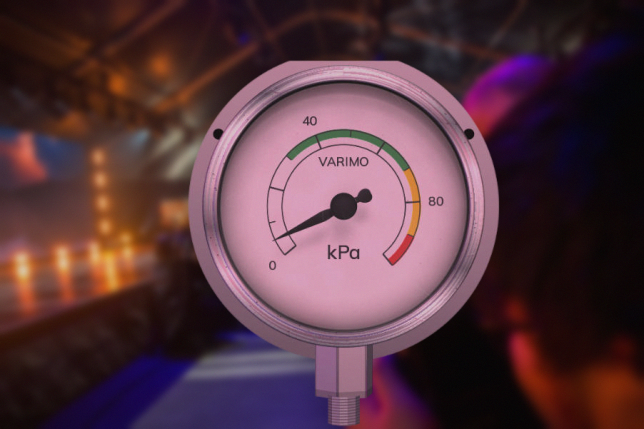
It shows value=5 unit=kPa
